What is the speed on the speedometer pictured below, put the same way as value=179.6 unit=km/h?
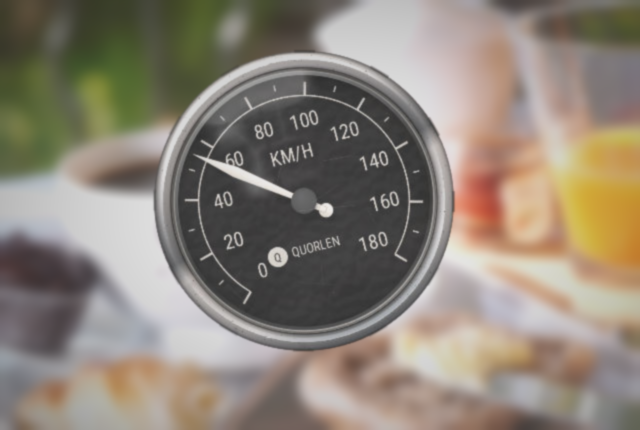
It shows value=55 unit=km/h
